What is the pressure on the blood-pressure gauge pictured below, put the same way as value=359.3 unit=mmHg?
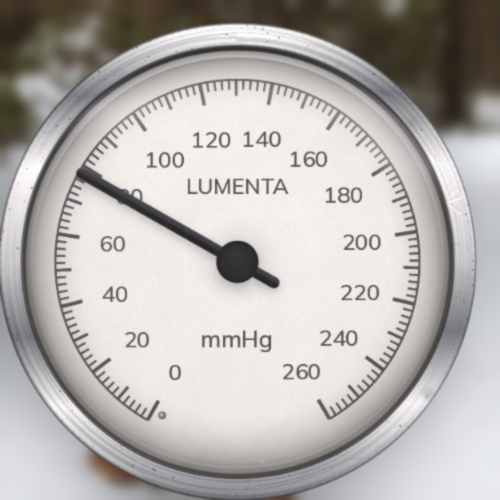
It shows value=78 unit=mmHg
